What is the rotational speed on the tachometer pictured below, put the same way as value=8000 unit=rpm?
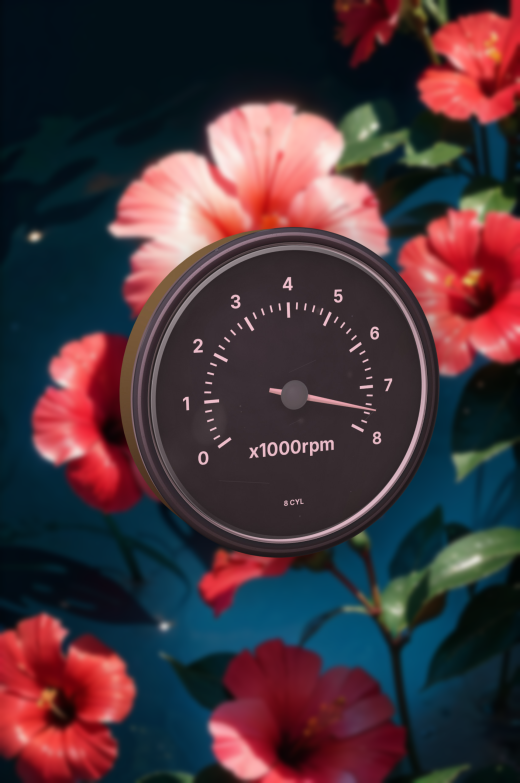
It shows value=7500 unit=rpm
